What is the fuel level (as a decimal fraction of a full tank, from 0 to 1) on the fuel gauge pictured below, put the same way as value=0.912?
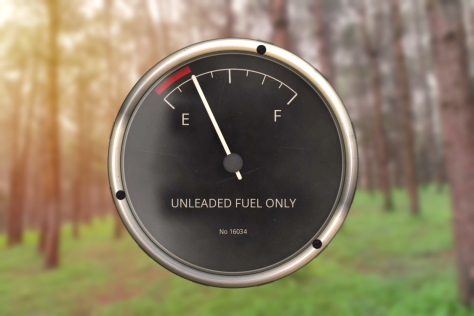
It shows value=0.25
